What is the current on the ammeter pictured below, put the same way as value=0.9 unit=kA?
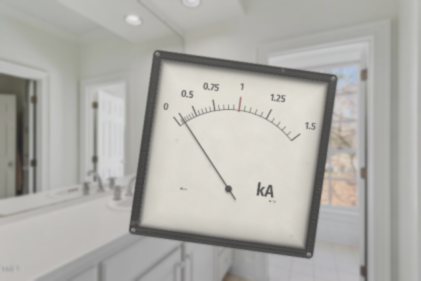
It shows value=0.25 unit=kA
